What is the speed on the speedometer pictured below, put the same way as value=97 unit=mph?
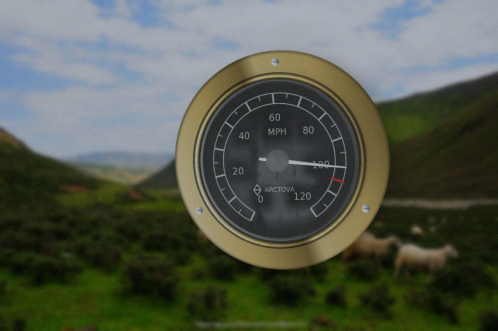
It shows value=100 unit=mph
